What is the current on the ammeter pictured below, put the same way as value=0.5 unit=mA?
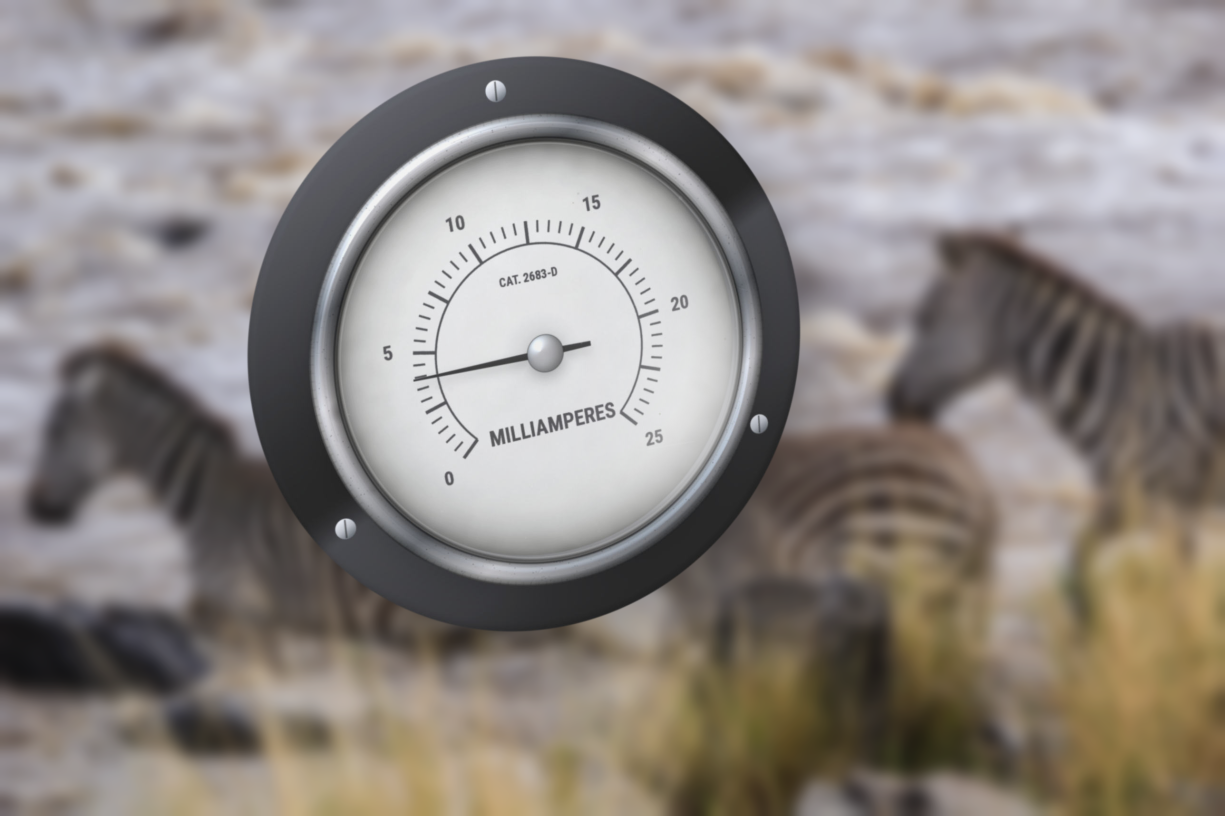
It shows value=4 unit=mA
